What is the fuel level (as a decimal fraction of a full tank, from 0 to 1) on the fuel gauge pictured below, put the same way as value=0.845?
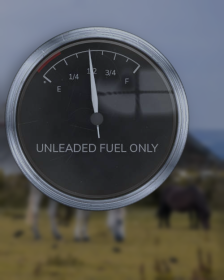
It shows value=0.5
